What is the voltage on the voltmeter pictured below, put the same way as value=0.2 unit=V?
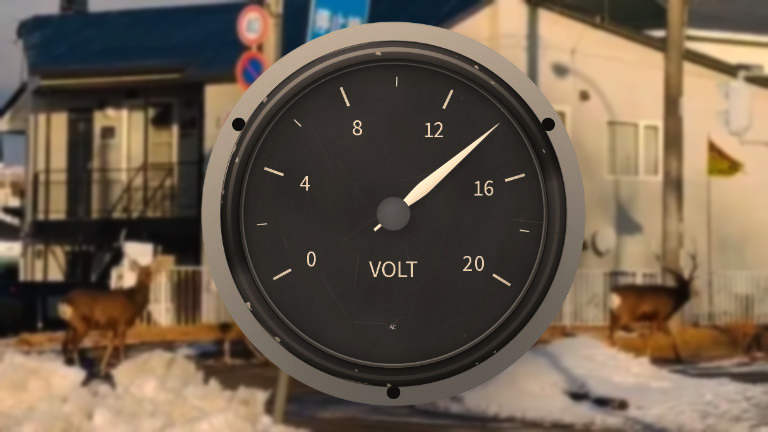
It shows value=14 unit=V
